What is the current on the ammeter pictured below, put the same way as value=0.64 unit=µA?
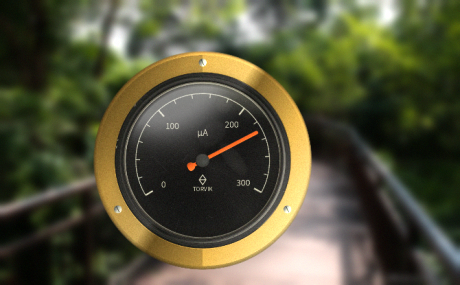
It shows value=230 unit=µA
